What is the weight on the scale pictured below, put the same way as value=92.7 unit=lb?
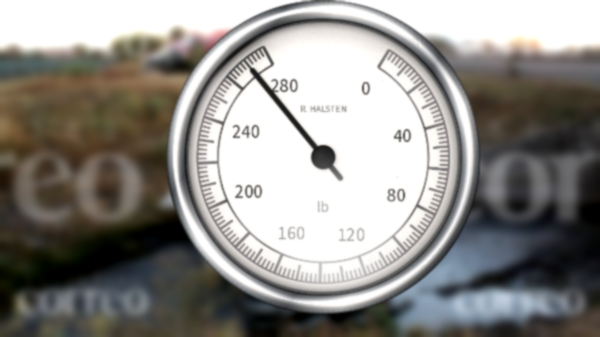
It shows value=270 unit=lb
